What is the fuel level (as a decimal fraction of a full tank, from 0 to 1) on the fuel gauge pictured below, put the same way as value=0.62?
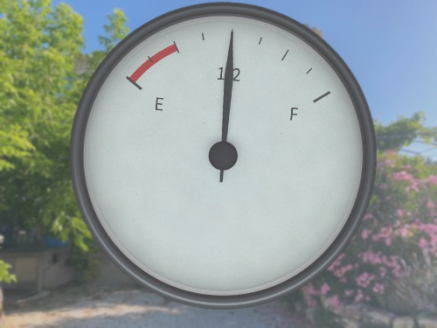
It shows value=0.5
